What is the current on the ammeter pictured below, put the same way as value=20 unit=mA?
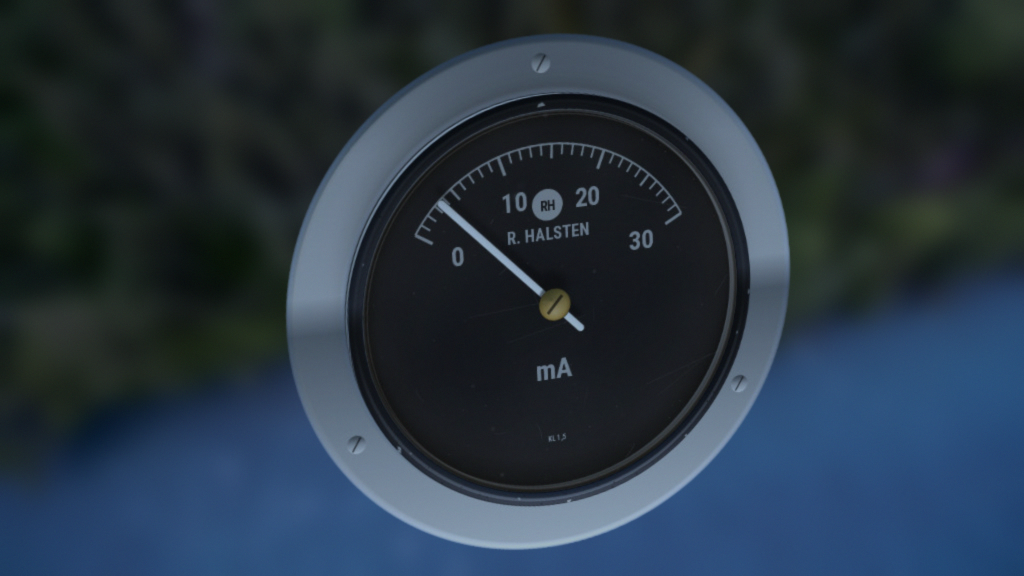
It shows value=3.5 unit=mA
